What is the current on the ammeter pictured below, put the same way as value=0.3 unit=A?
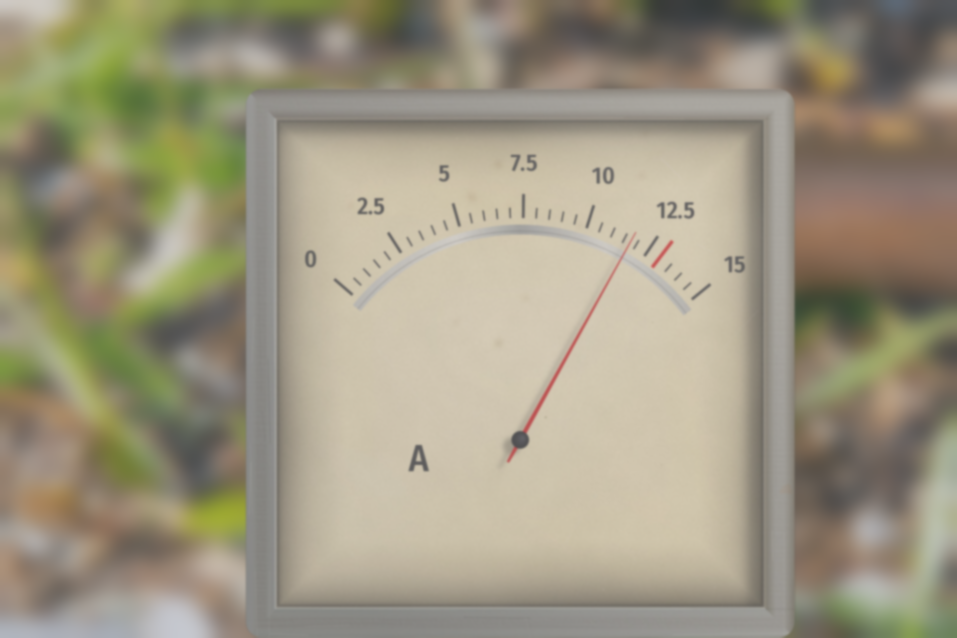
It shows value=11.75 unit=A
